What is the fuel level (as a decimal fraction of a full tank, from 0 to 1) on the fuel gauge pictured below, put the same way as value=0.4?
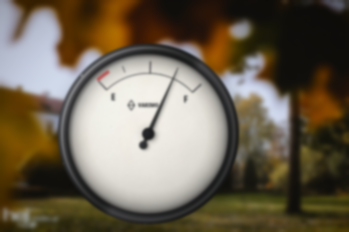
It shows value=0.75
